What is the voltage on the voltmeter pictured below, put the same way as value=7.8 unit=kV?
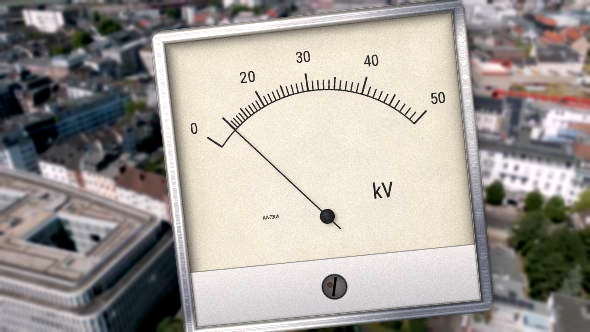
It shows value=10 unit=kV
